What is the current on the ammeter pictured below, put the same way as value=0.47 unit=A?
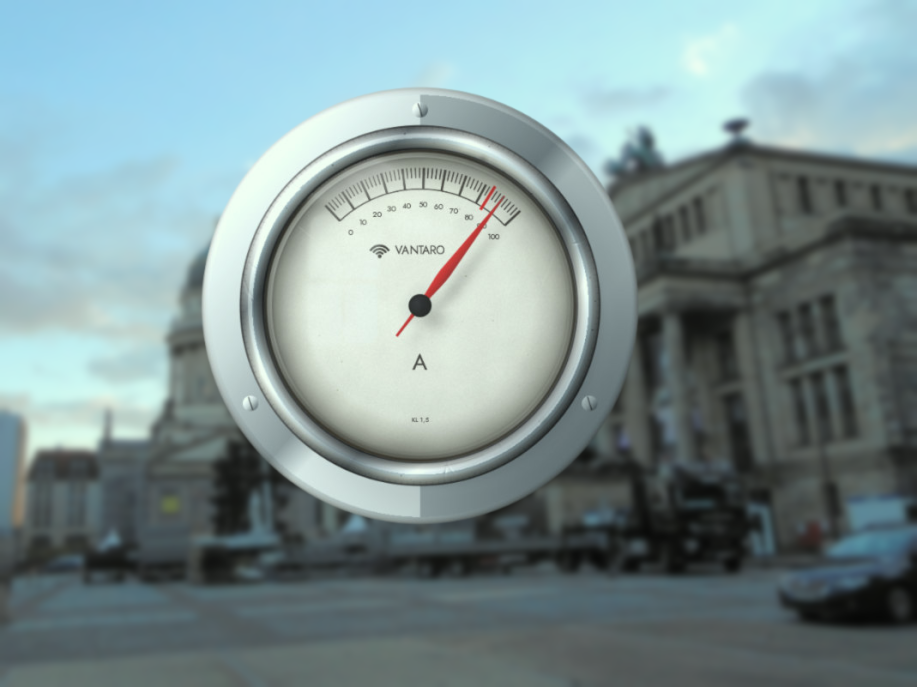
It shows value=90 unit=A
